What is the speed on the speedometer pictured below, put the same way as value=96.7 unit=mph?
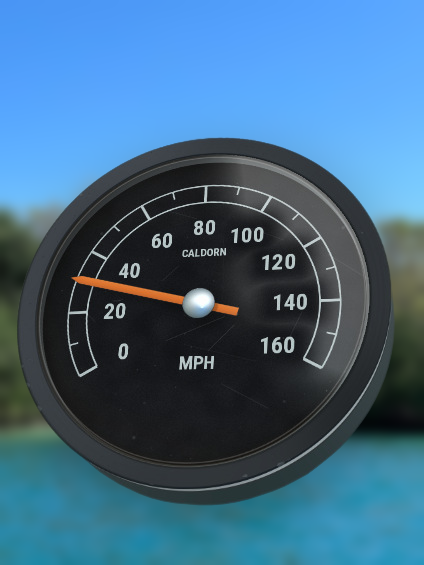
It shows value=30 unit=mph
